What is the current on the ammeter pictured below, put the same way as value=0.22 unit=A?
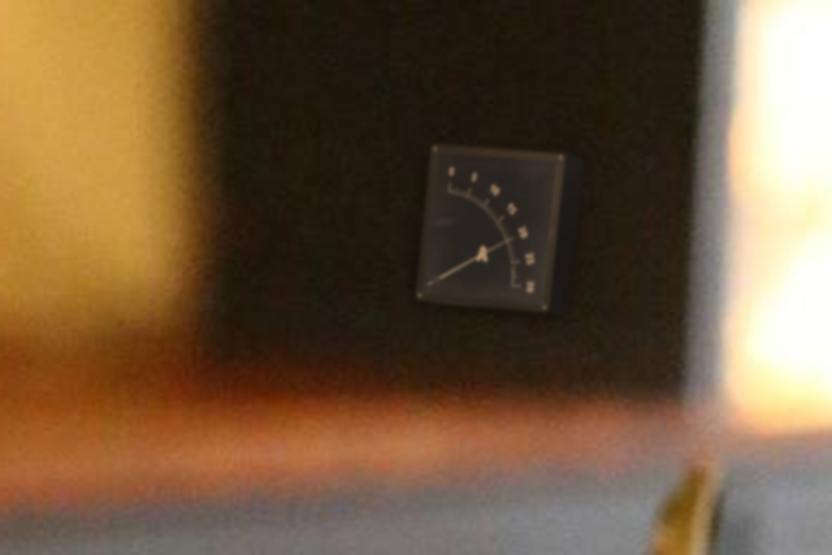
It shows value=20 unit=A
